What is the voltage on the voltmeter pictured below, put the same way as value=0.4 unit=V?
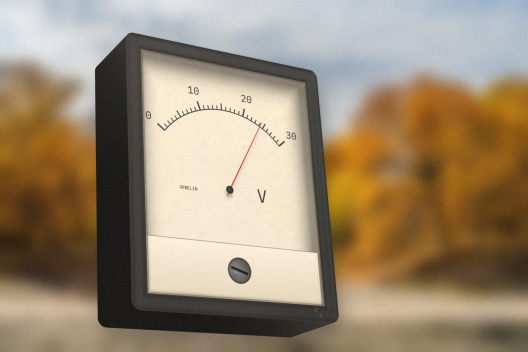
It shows value=24 unit=V
